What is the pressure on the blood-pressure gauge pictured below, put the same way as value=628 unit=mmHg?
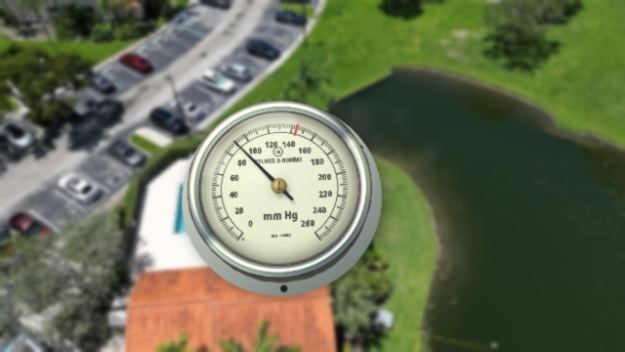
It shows value=90 unit=mmHg
